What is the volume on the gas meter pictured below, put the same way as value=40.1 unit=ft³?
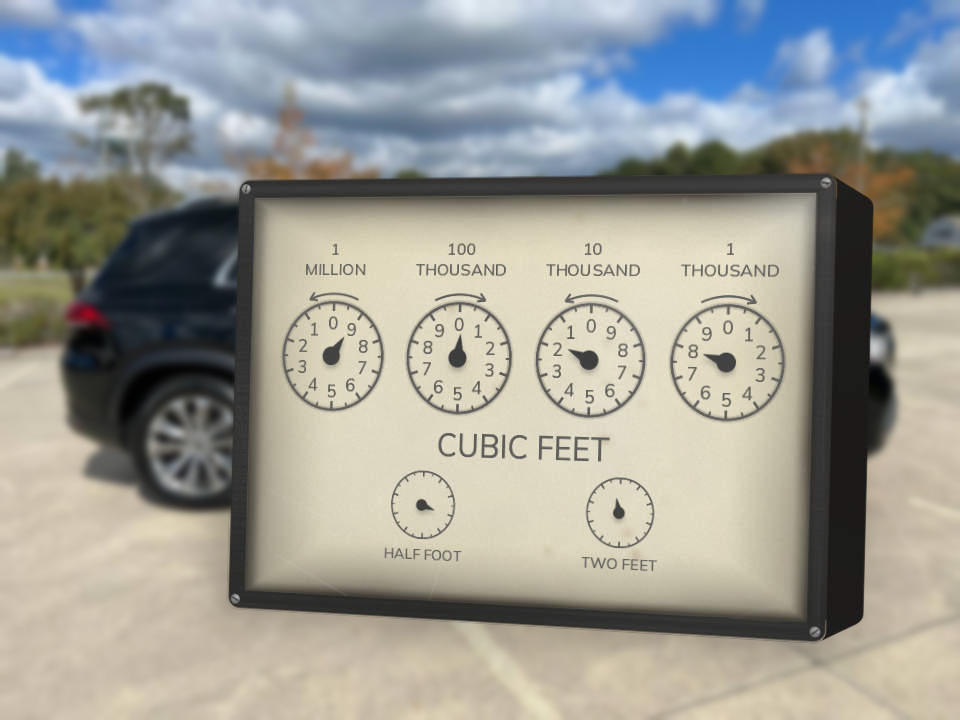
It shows value=901800 unit=ft³
